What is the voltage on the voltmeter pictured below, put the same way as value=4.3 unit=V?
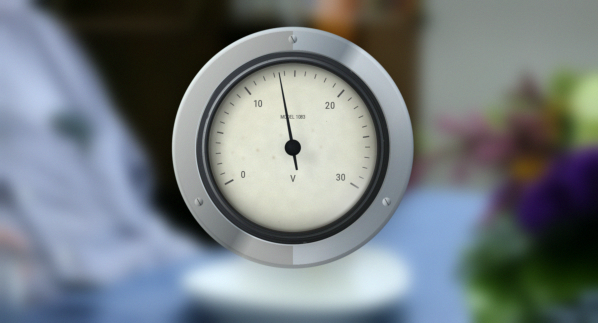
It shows value=13.5 unit=V
